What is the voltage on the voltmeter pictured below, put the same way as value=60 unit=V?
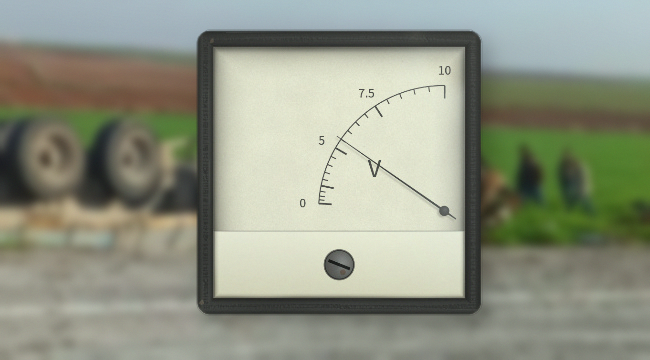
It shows value=5.5 unit=V
